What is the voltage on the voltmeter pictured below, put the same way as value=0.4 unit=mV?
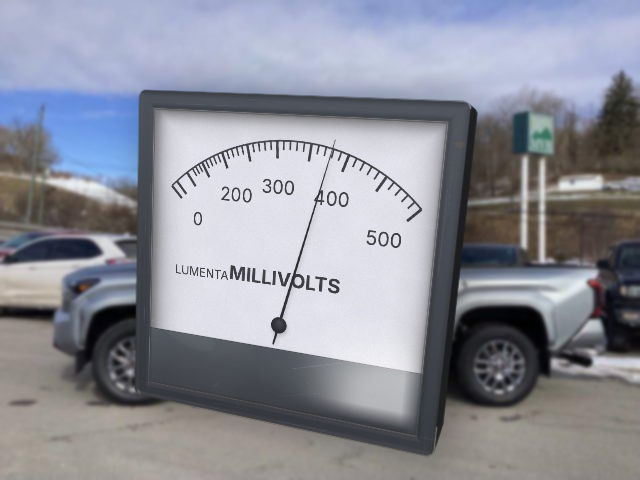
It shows value=380 unit=mV
